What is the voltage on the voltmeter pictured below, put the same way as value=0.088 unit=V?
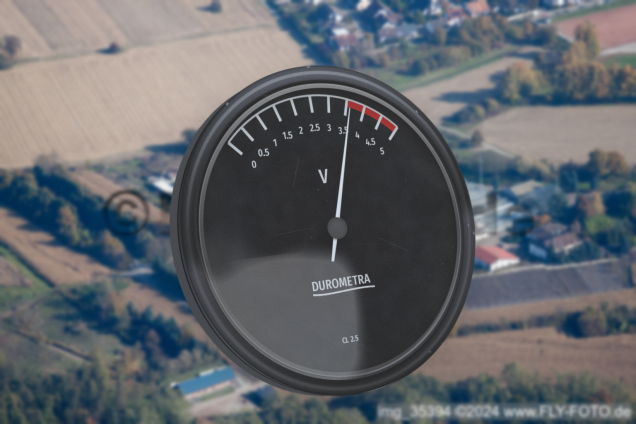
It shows value=3.5 unit=V
